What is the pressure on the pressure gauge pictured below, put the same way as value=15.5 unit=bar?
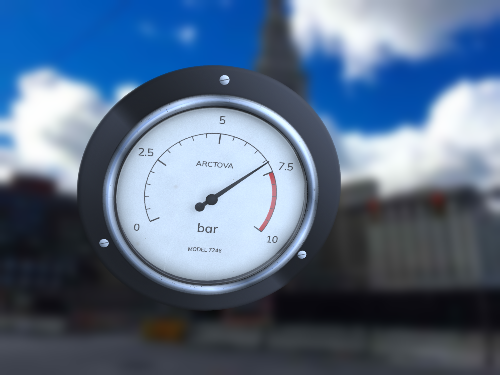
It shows value=7 unit=bar
